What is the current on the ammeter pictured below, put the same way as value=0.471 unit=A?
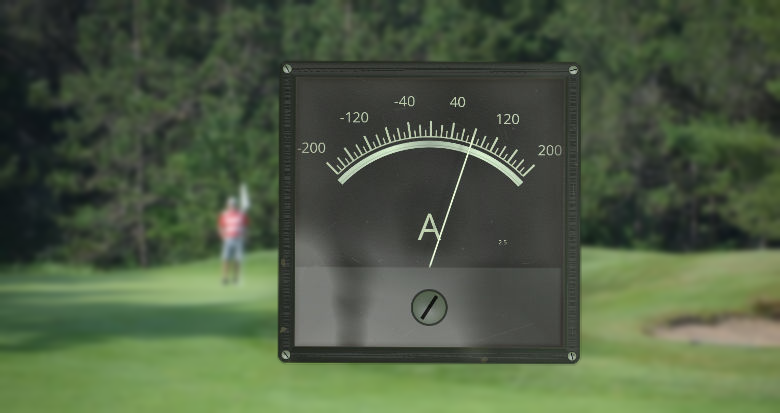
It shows value=80 unit=A
